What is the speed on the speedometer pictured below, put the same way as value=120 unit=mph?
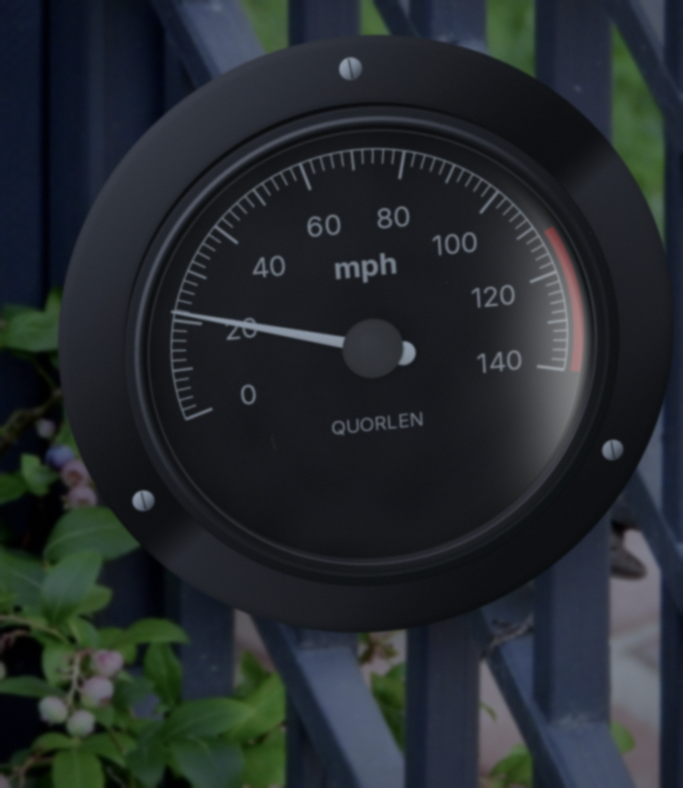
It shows value=22 unit=mph
